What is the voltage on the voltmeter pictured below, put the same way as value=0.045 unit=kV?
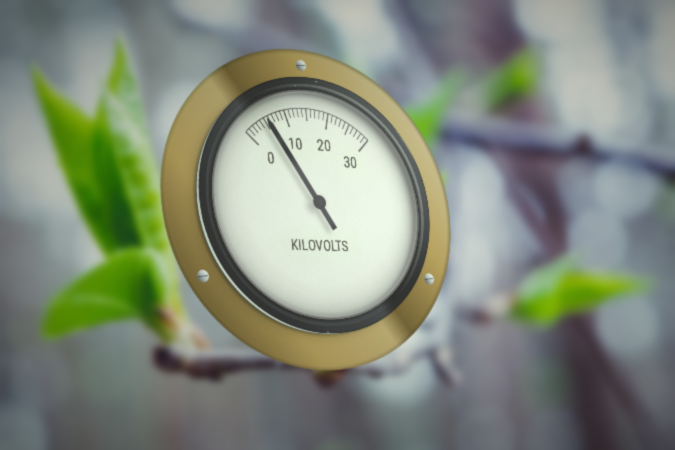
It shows value=5 unit=kV
